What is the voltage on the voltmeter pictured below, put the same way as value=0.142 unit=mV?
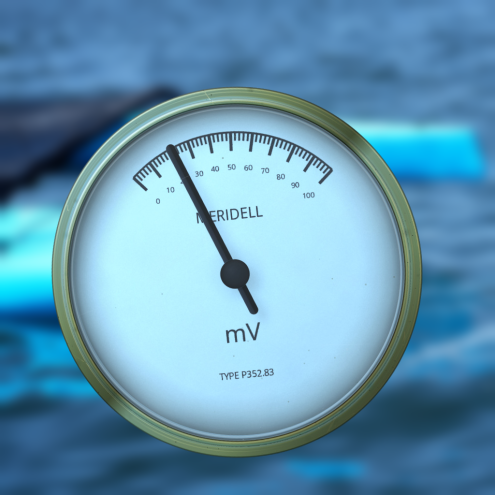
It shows value=22 unit=mV
